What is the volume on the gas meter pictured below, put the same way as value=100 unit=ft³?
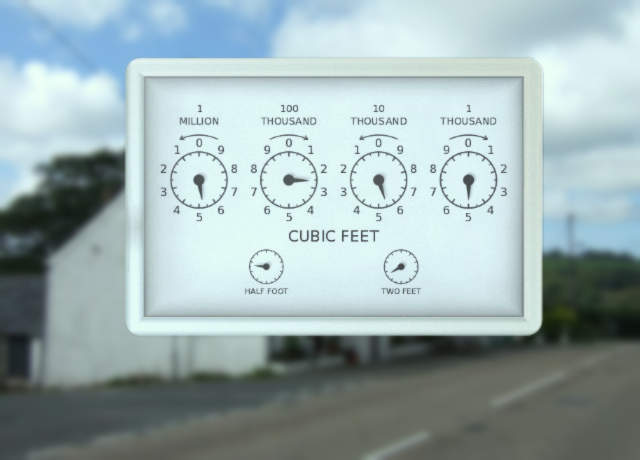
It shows value=525500 unit=ft³
